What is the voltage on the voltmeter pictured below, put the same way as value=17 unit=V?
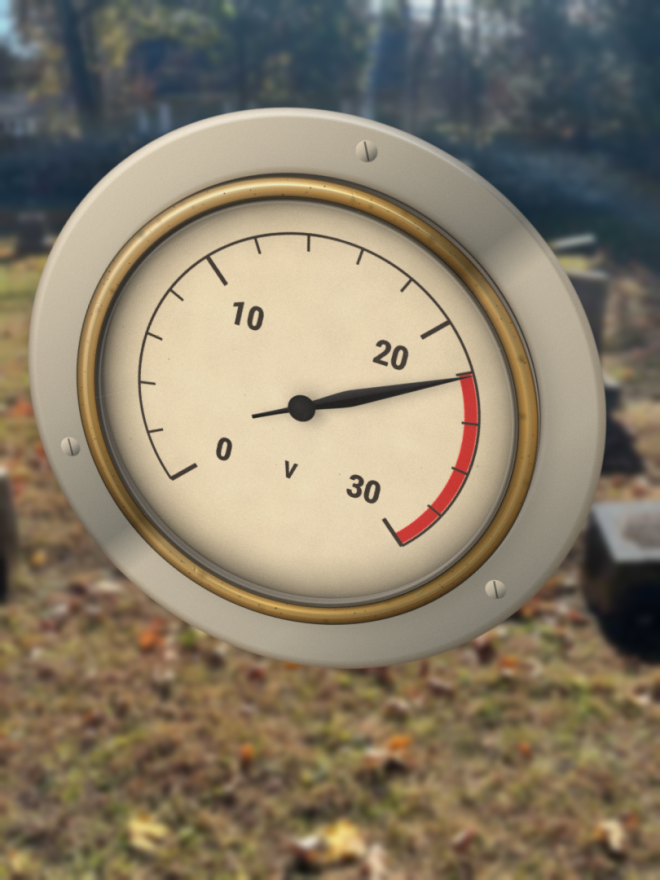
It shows value=22 unit=V
